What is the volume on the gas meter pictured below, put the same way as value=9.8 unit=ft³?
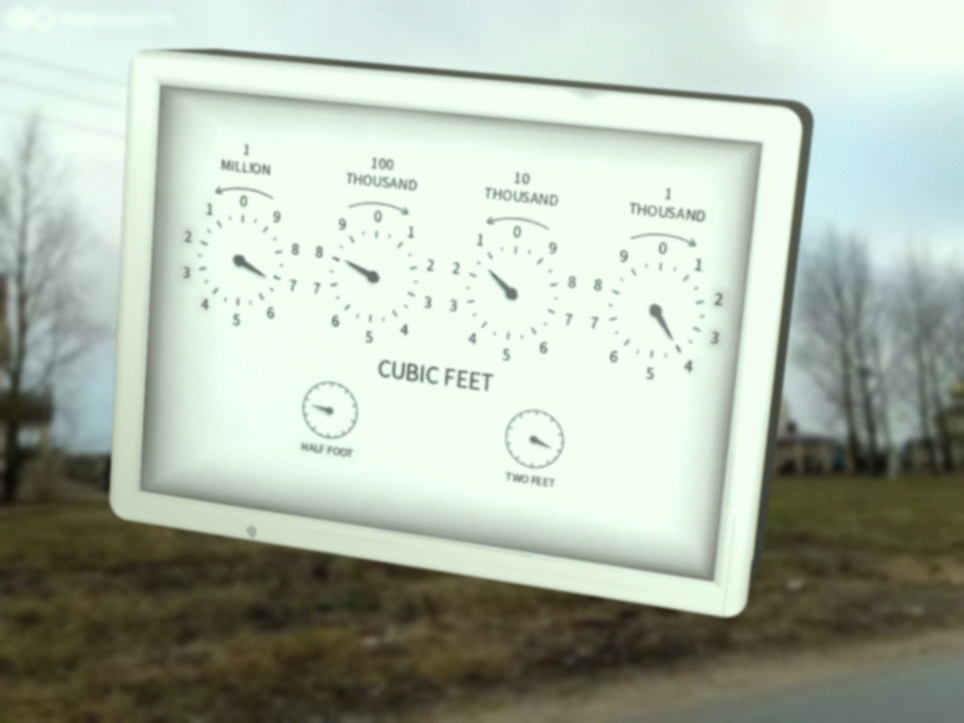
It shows value=681400 unit=ft³
